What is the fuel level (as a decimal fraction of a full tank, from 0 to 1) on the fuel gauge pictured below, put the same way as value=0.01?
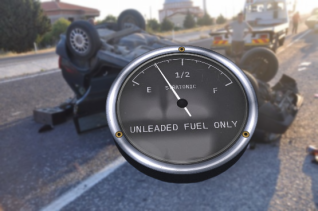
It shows value=0.25
